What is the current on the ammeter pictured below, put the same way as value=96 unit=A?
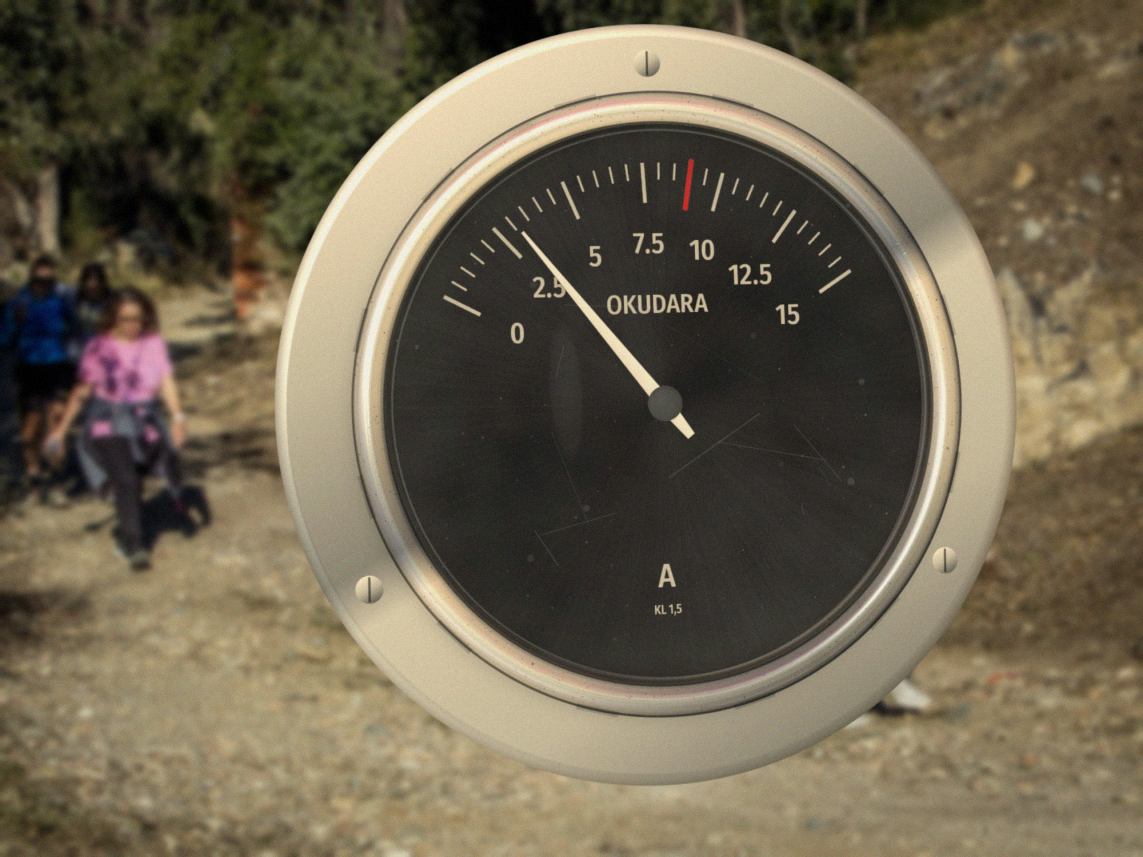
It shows value=3 unit=A
